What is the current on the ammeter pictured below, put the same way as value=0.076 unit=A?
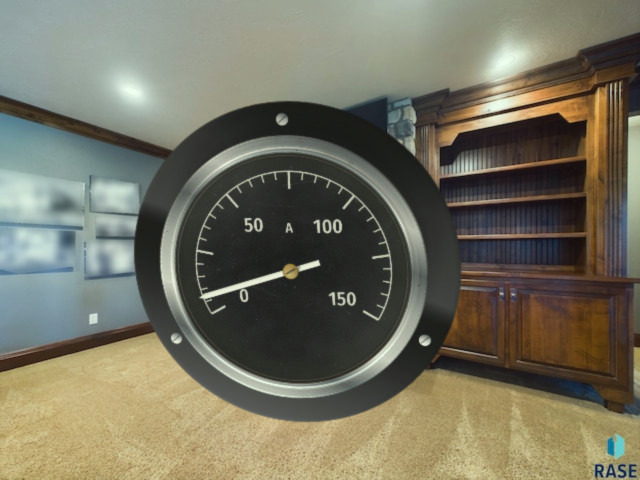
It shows value=7.5 unit=A
